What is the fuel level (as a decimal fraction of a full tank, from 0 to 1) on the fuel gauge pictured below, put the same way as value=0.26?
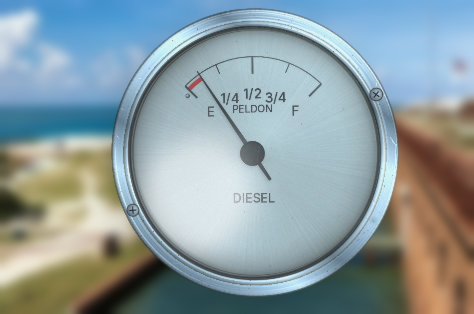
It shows value=0.125
